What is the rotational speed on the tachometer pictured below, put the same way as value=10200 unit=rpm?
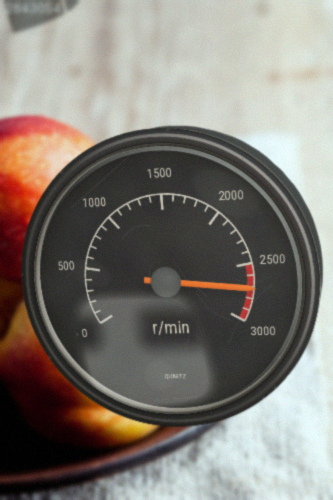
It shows value=2700 unit=rpm
